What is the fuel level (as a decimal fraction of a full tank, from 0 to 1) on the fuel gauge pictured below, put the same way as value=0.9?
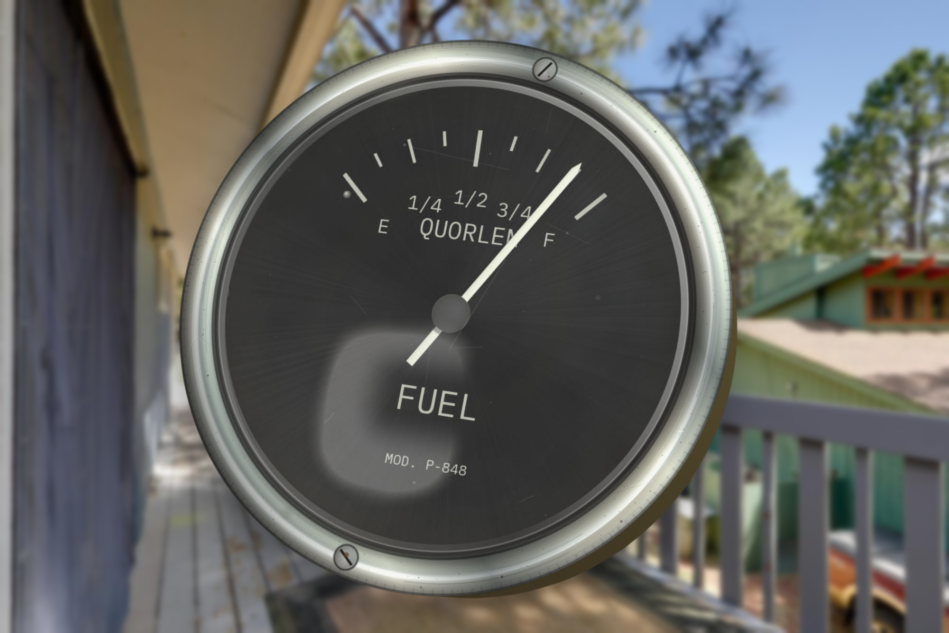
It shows value=0.875
